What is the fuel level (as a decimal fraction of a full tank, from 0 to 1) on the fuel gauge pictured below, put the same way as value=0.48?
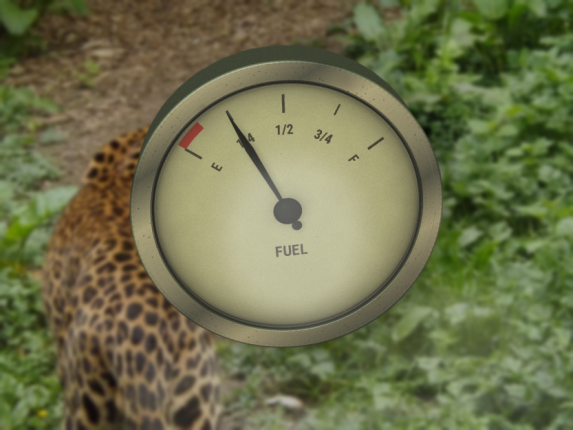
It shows value=0.25
